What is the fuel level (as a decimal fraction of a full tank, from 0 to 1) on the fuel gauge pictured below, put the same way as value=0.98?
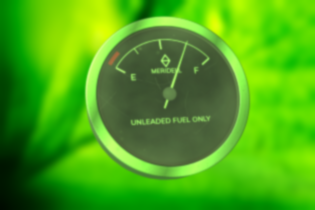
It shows value=0.75
